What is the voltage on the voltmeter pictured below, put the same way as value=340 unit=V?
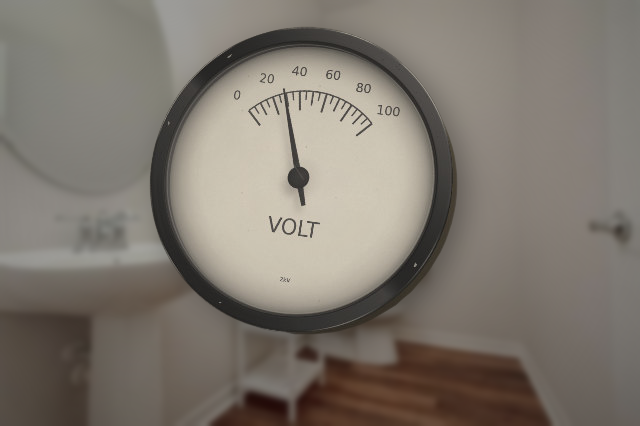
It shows value=30 unit=V
